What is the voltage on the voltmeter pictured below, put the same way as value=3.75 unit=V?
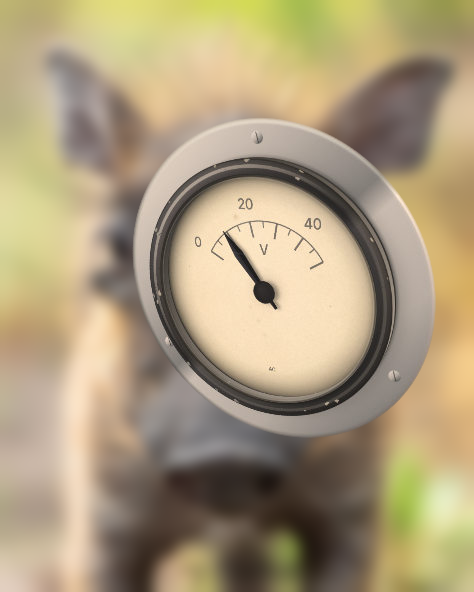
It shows value=10 unit=V
